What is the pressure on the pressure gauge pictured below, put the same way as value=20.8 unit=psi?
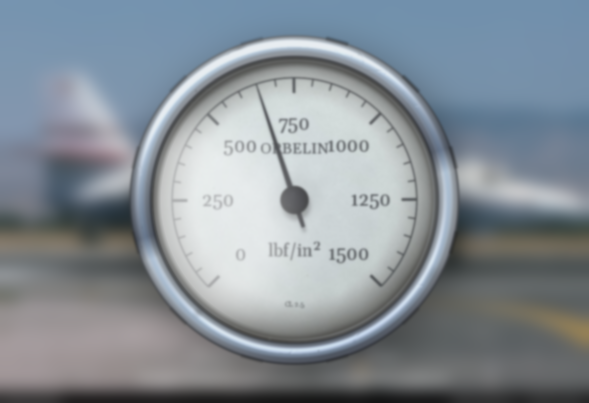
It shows value=650 unit=psi
